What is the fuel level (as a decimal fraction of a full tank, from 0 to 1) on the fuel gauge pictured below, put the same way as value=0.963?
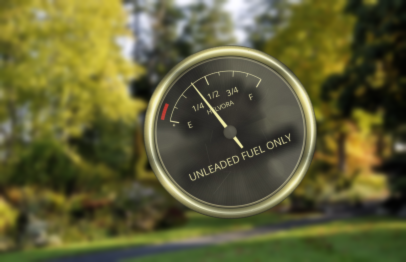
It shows value=0.375
